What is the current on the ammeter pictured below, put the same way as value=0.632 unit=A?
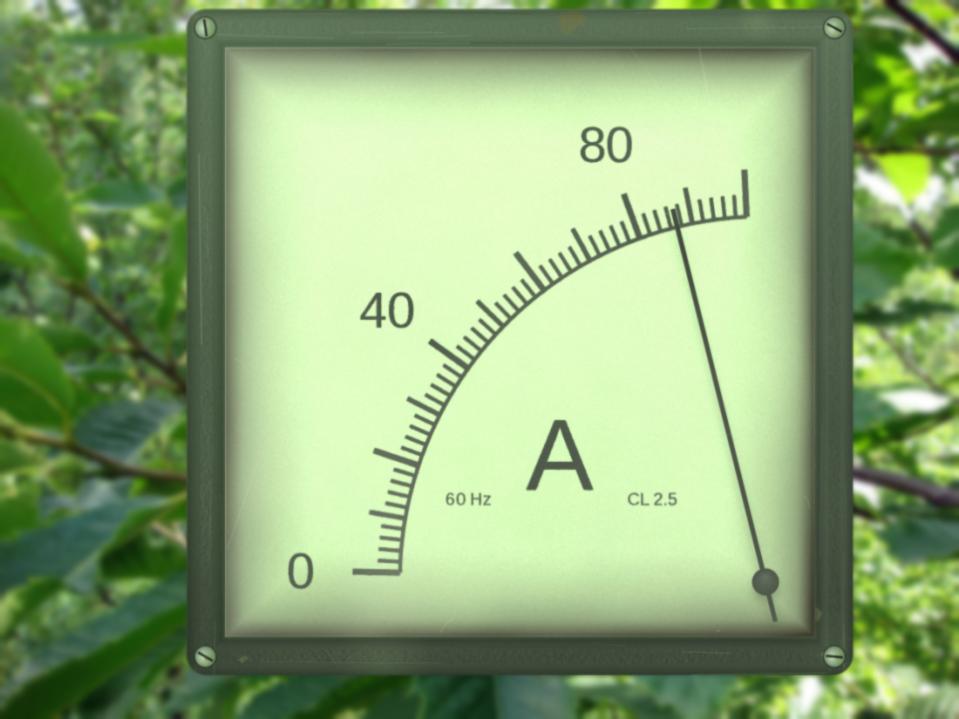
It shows value=87 unit=A
